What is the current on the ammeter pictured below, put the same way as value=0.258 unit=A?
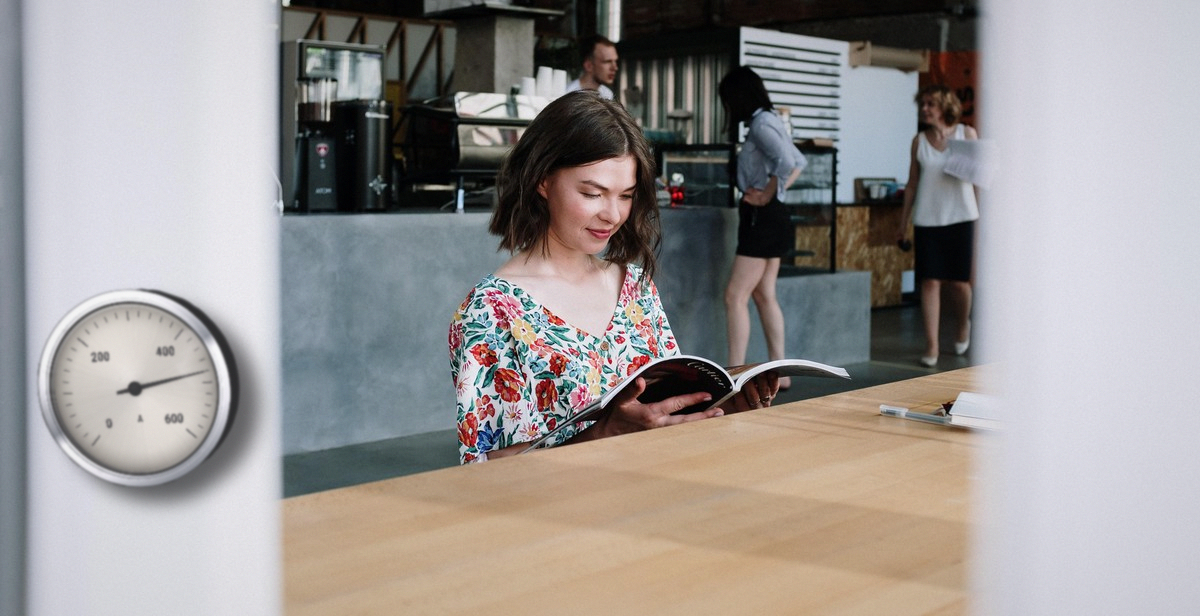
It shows value=480 unit=A
